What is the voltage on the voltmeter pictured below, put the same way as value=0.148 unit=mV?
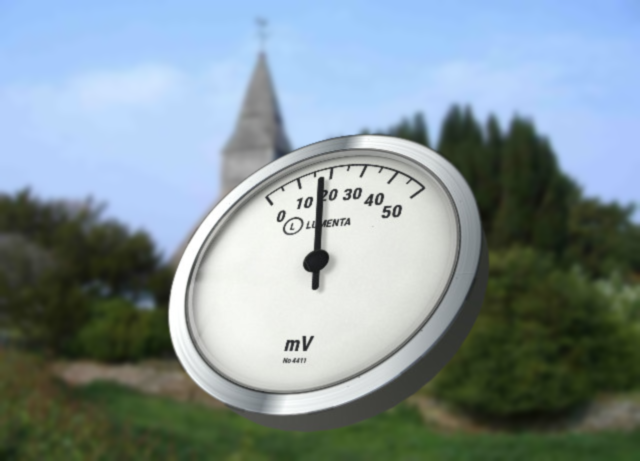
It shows value=17.5 unit=mV
